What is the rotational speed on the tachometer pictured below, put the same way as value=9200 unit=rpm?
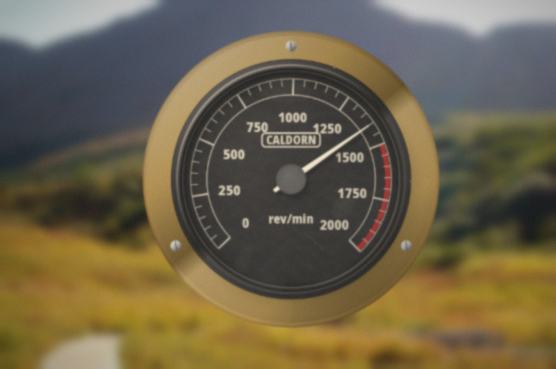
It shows value=1400 unit=rpm
